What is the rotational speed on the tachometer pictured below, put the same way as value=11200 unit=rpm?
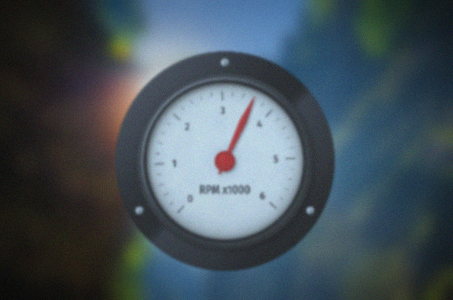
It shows value=3600 unit=rpm
